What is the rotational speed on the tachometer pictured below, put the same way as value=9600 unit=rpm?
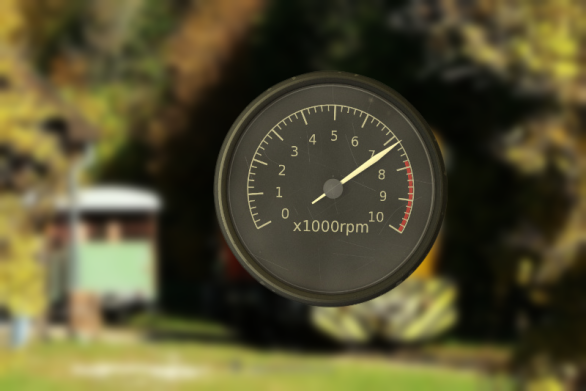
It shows value=7200 unit=rpm
